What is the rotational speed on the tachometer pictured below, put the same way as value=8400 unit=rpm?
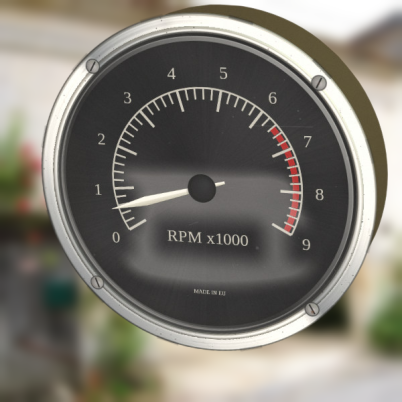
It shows value=600 unit=rpm
